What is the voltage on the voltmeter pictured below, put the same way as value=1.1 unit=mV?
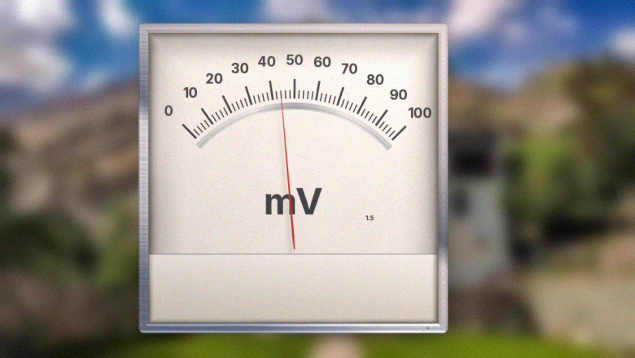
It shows value=44 unit=mV
